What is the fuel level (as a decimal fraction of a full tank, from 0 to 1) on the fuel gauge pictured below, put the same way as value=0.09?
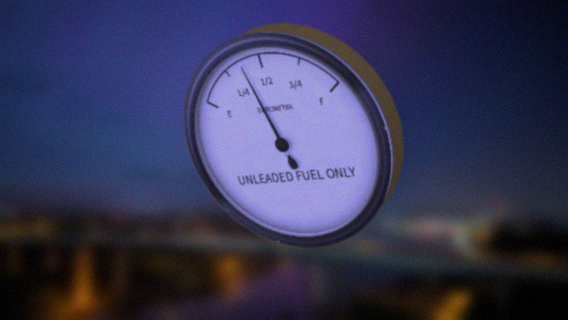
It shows value=0.375
